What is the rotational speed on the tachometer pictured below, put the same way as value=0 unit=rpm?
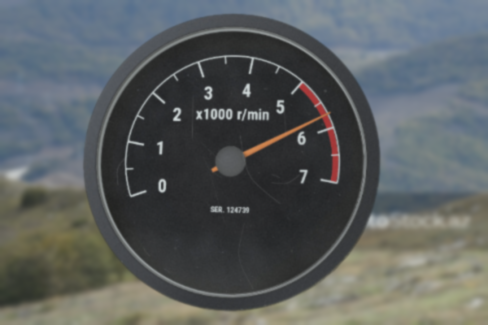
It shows value=5750 unit=rpm
